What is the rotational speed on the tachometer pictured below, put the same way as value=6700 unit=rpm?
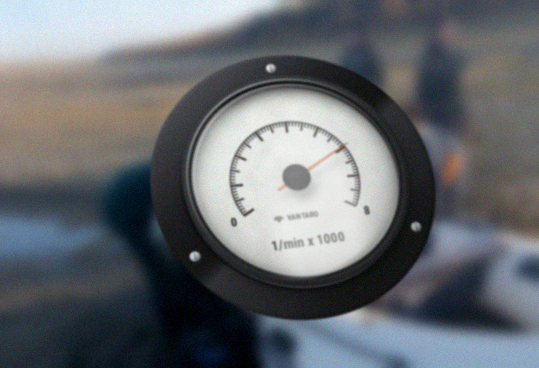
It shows value=6000 unit=rpm
